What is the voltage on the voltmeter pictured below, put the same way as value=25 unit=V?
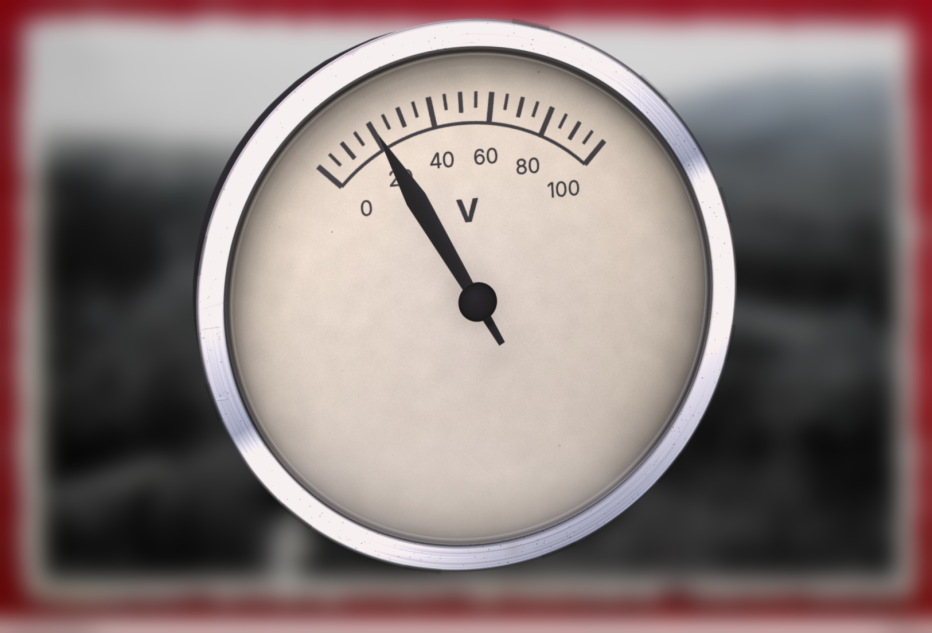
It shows value=20 unit=V
